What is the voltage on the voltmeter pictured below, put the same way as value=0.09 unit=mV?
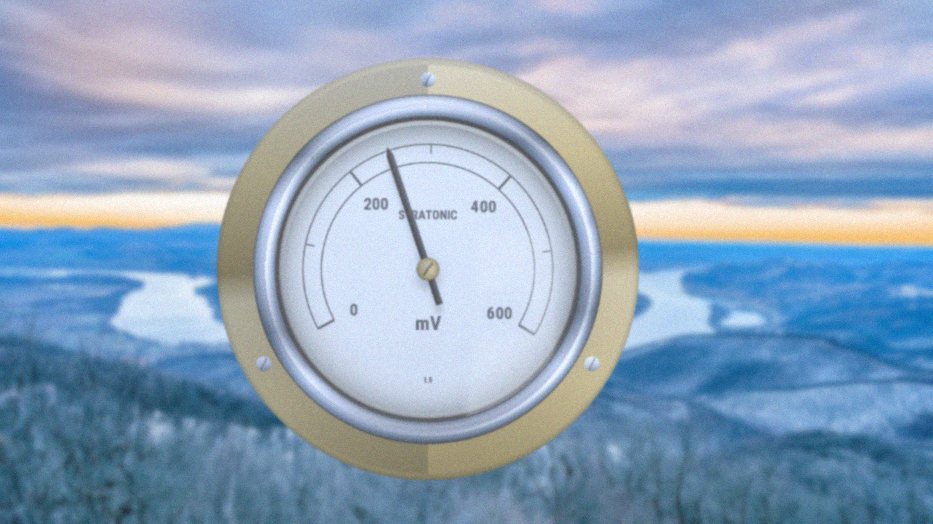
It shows value=250 unit=mV
